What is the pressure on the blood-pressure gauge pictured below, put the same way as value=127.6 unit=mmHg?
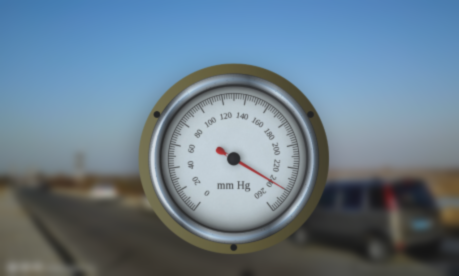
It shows value=240 unit=mmHg
